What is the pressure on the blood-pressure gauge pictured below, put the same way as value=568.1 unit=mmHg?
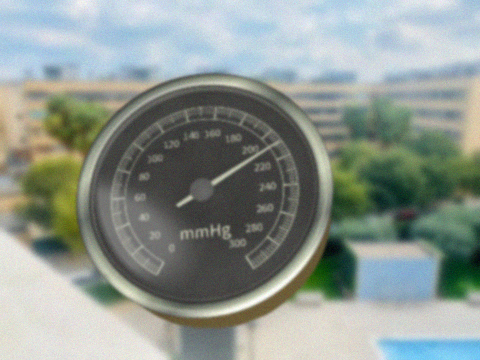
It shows value=210 unit=mmHg
